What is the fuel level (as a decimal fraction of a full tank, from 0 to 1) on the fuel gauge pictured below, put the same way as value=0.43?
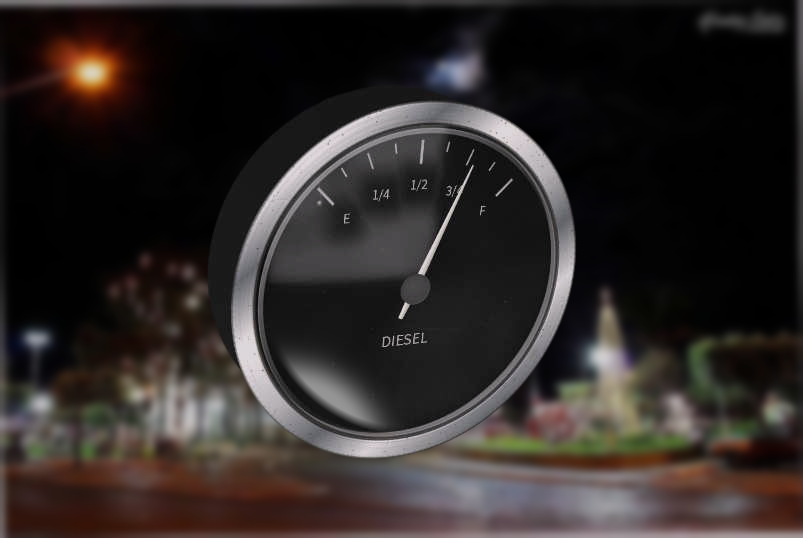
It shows value=0.75
